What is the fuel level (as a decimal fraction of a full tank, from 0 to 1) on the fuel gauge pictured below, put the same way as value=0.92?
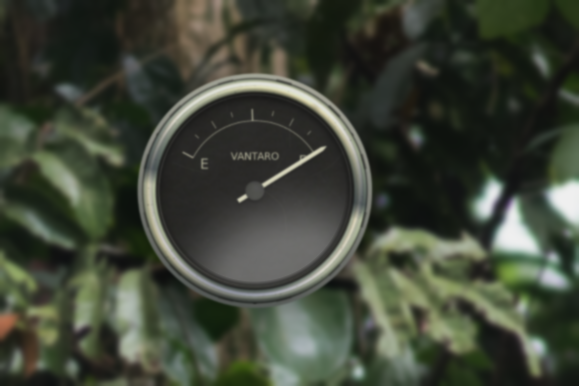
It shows value=1
